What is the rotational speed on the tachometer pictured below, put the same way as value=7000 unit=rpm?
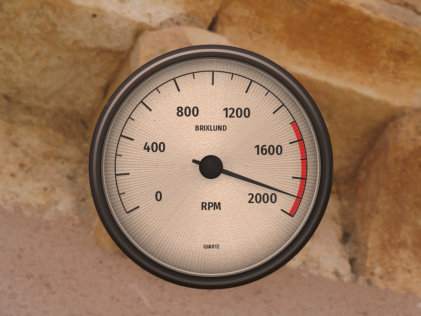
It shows value=1900 unit=rpm
